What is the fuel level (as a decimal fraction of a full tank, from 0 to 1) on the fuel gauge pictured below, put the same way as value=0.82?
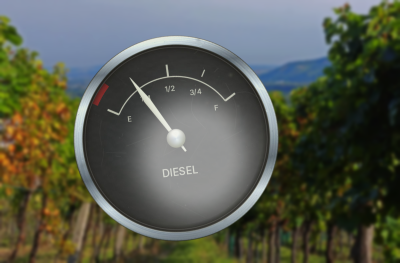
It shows value=0.25
